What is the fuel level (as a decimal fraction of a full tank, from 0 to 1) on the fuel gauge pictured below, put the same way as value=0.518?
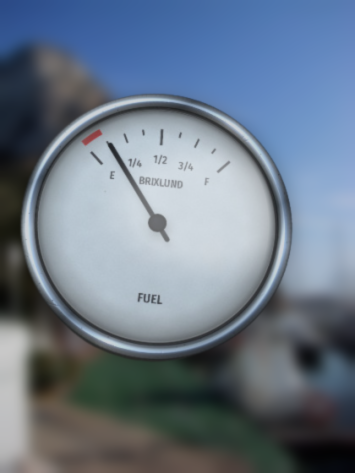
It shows value=0.125
